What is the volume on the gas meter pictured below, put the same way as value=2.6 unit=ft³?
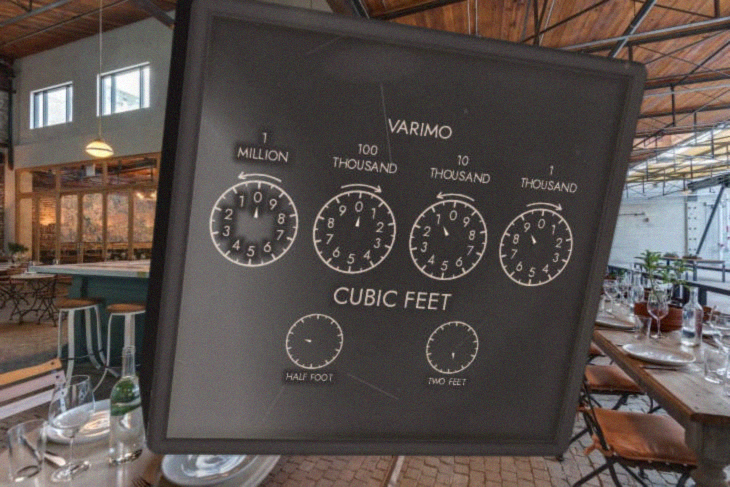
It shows value=900 unit=ft³
